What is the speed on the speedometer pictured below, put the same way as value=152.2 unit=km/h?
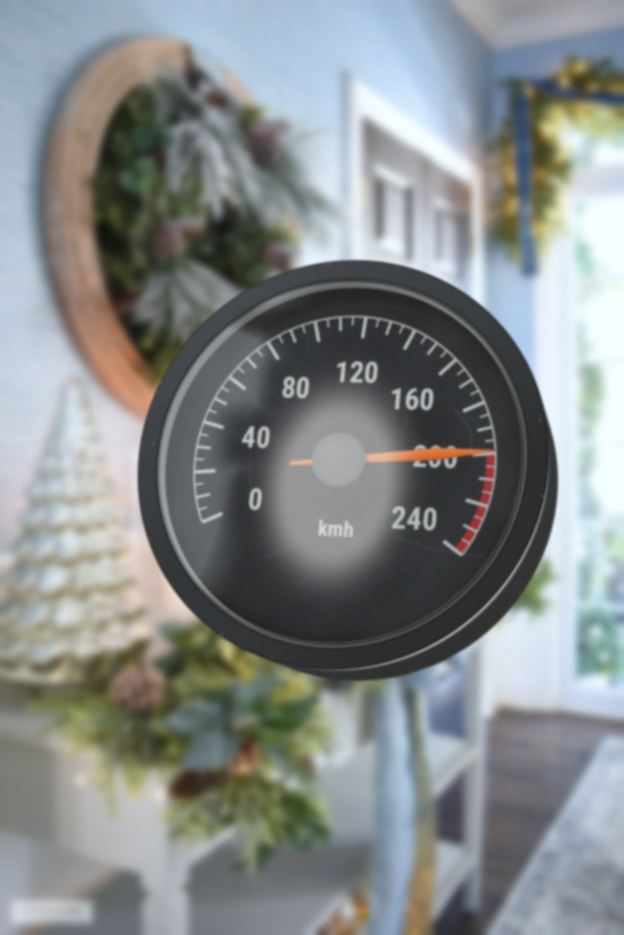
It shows value=200 unit=km/h
